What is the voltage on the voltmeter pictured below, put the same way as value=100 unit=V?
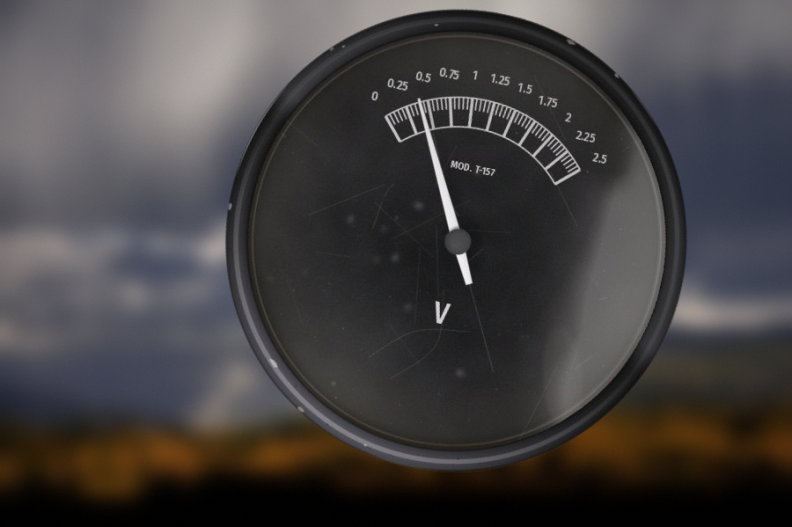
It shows value=0.4 unit=V
